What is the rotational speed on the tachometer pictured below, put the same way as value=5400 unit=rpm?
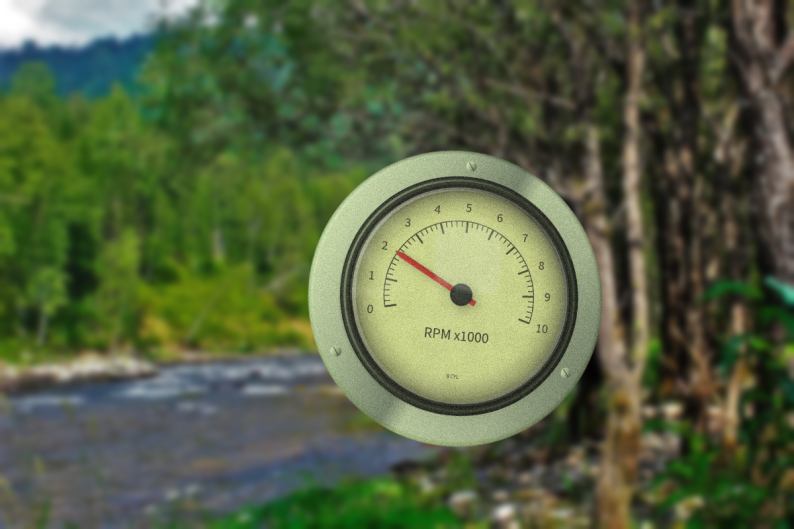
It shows value=2000 unit=rpm
